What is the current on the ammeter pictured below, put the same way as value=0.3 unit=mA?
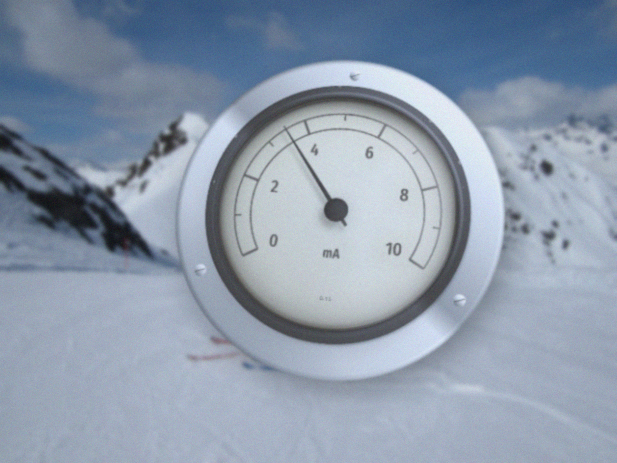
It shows value=3.5 unit=mA
